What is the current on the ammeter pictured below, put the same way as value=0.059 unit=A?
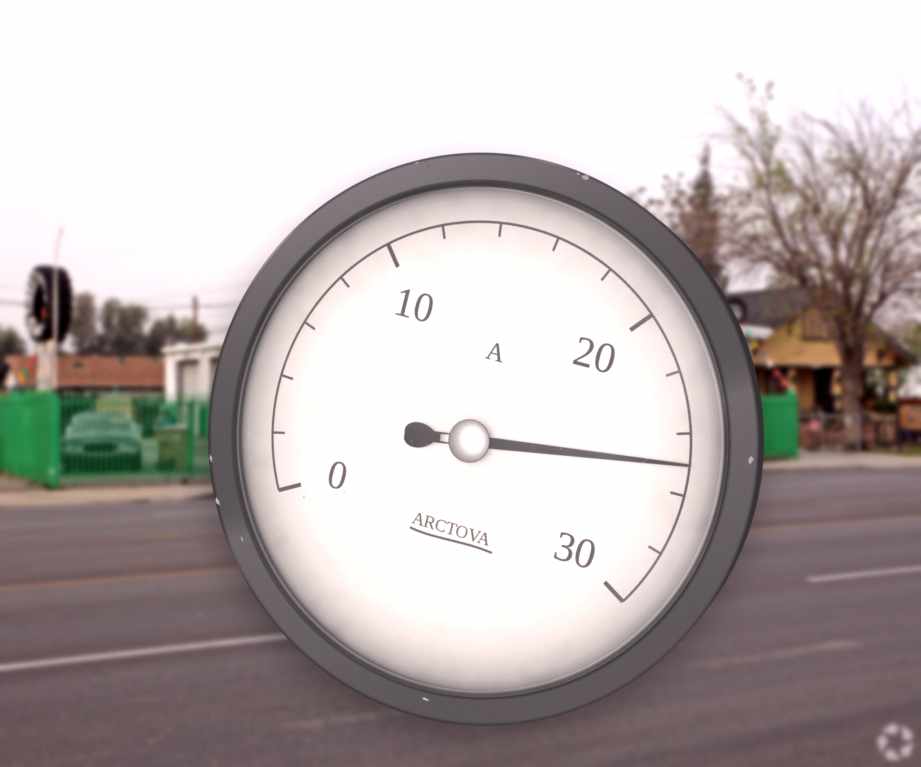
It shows value=25 unit=A
